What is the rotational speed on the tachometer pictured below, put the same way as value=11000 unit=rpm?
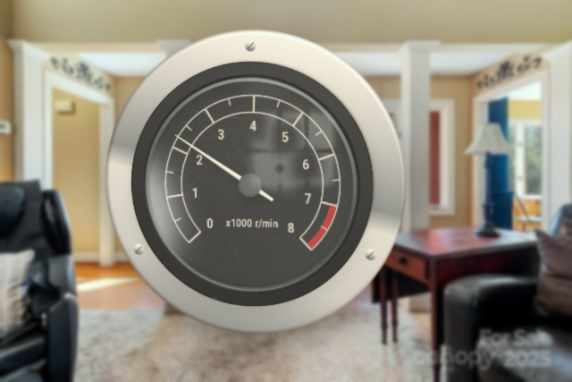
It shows value=2250 unit=rpm
